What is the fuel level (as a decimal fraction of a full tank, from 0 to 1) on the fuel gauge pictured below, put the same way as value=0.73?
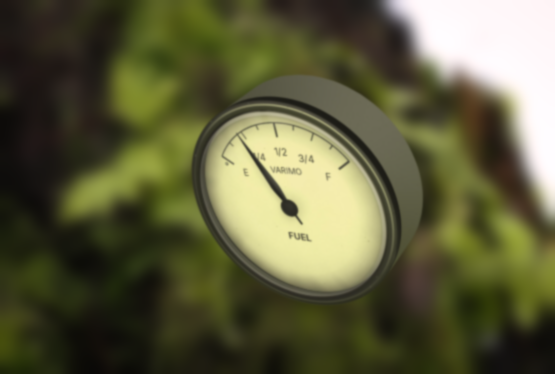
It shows value=0.25
